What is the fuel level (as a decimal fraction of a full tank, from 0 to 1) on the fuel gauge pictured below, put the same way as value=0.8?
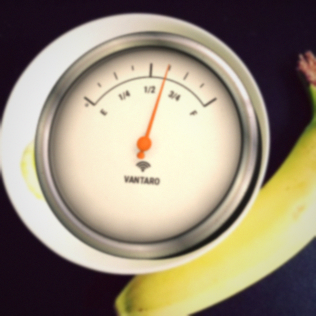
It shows value=0.625
